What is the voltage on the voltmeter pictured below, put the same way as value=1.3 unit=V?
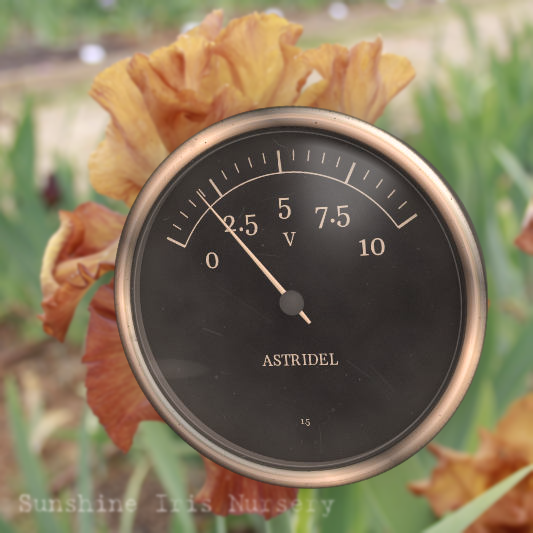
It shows value=2 unit=V
